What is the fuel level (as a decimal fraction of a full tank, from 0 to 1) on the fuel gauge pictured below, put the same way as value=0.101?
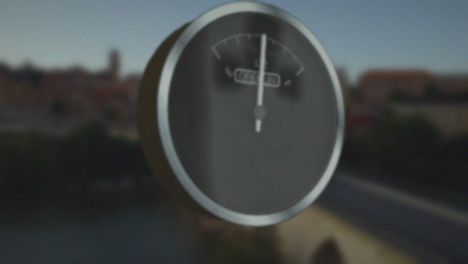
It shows value=0.5
